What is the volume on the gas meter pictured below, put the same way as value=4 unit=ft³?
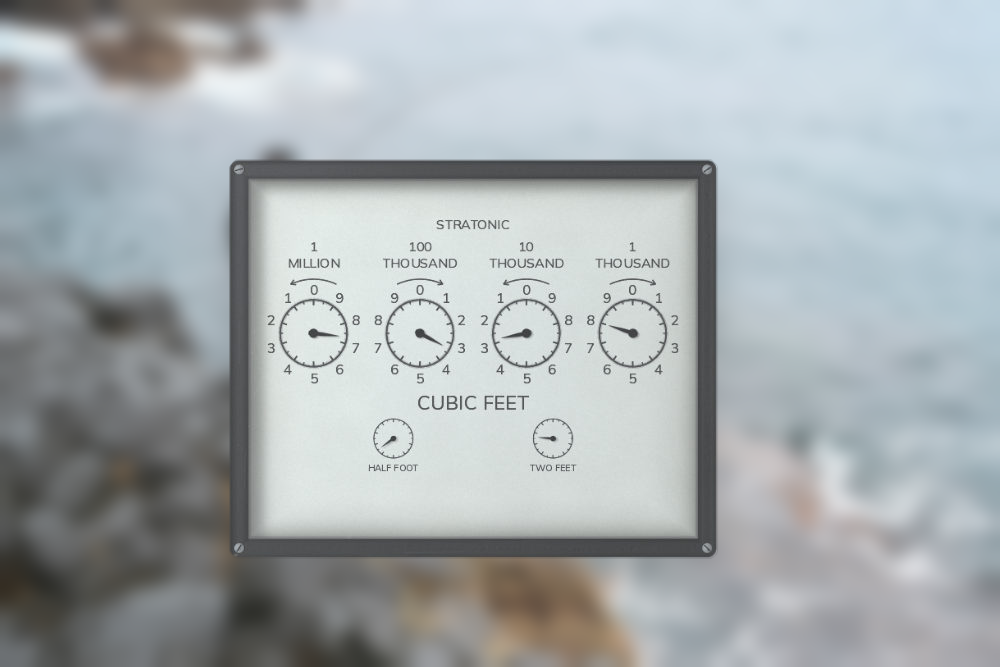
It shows value=732800 unit=ft³
